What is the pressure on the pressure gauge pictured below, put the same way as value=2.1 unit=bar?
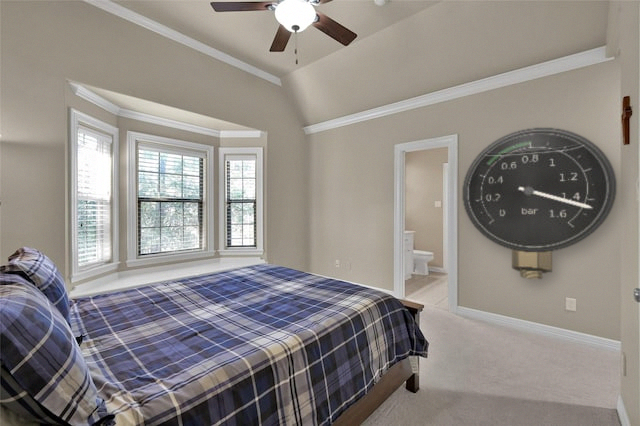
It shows value=1.45 unit=bar
